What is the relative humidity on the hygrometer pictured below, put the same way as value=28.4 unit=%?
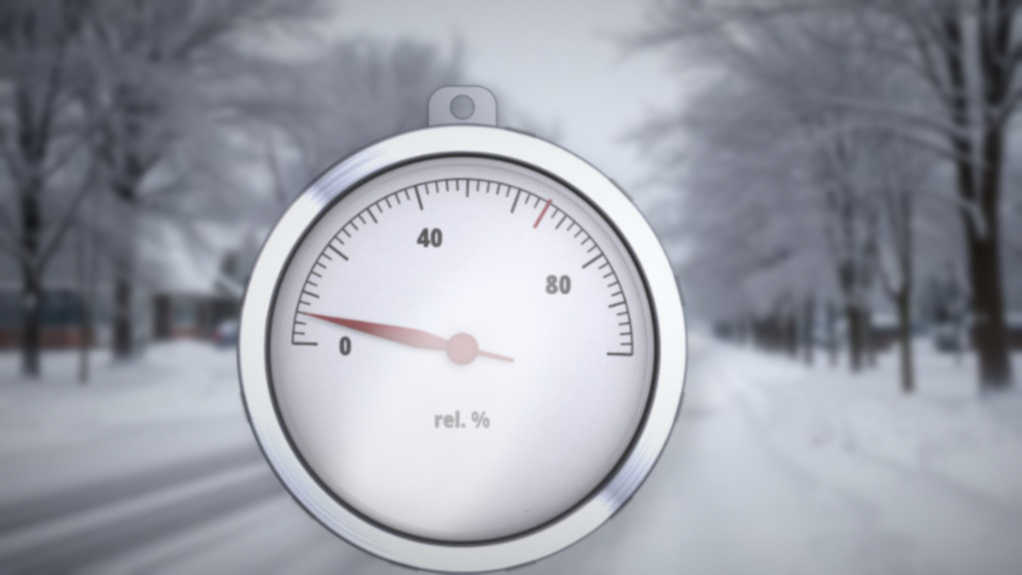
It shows value=6 unit=%
